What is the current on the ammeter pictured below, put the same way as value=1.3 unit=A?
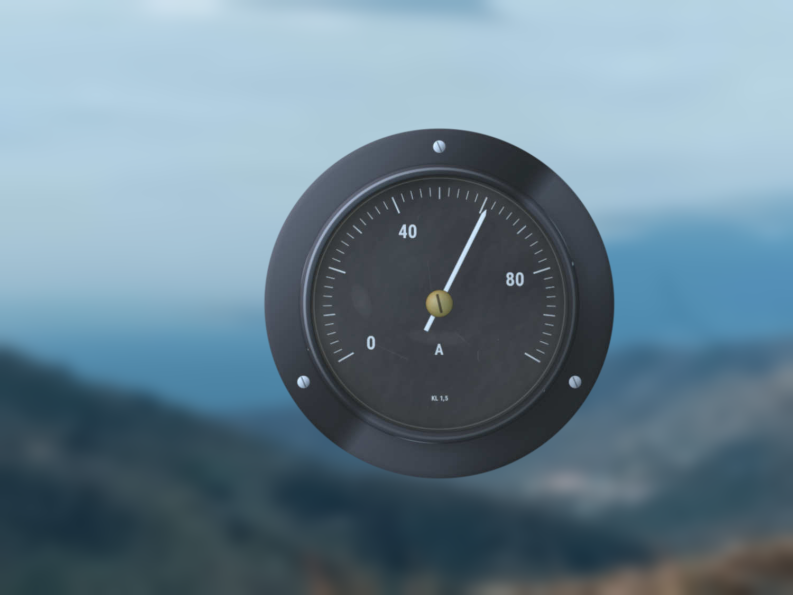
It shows value=61 unit=A
